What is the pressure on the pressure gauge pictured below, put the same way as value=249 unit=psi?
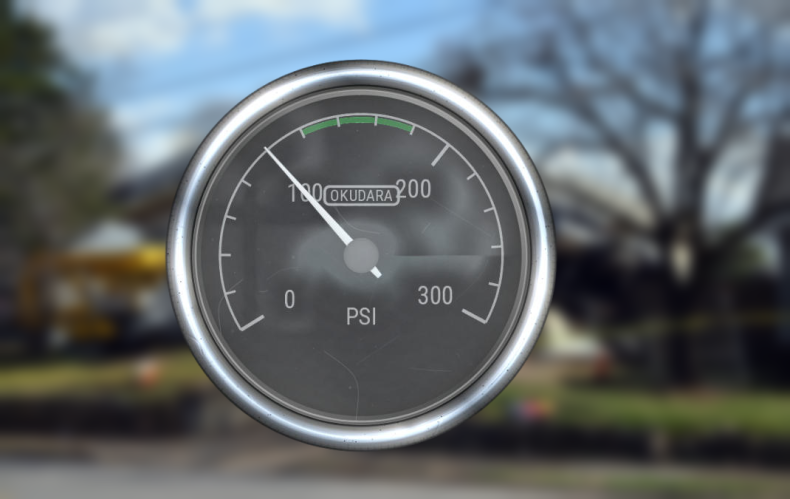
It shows value=100 unit=psi
